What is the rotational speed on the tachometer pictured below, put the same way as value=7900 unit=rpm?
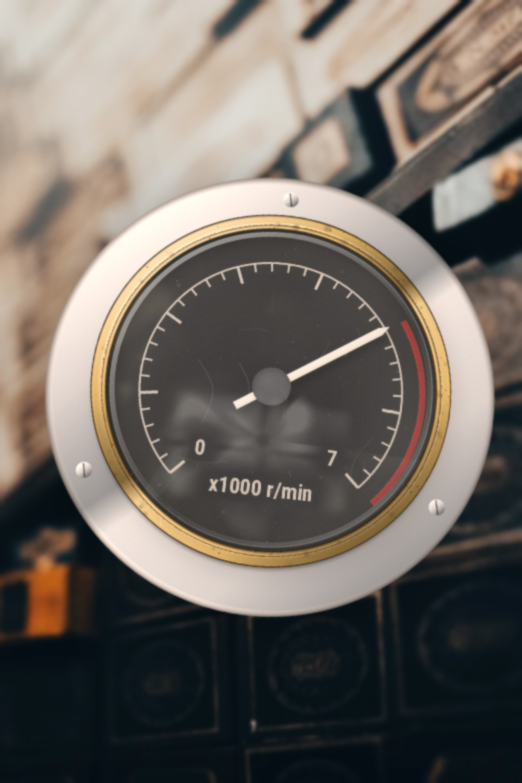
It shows value=5000 unit=rpm
